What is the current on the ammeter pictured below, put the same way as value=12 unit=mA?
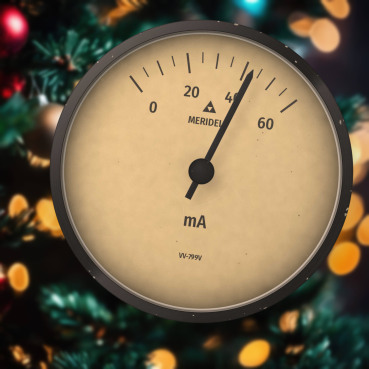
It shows value=42.5 unit=mA
